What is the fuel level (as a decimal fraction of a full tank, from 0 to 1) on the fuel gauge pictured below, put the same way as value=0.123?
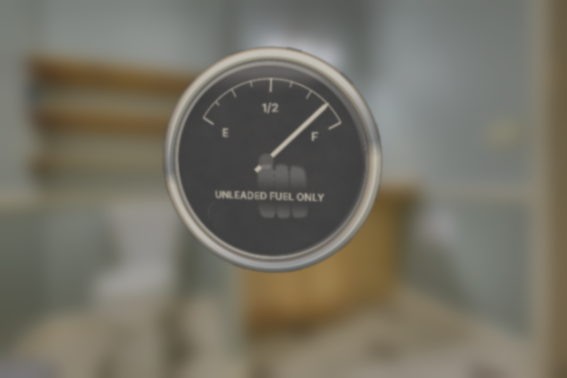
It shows value=0.875
